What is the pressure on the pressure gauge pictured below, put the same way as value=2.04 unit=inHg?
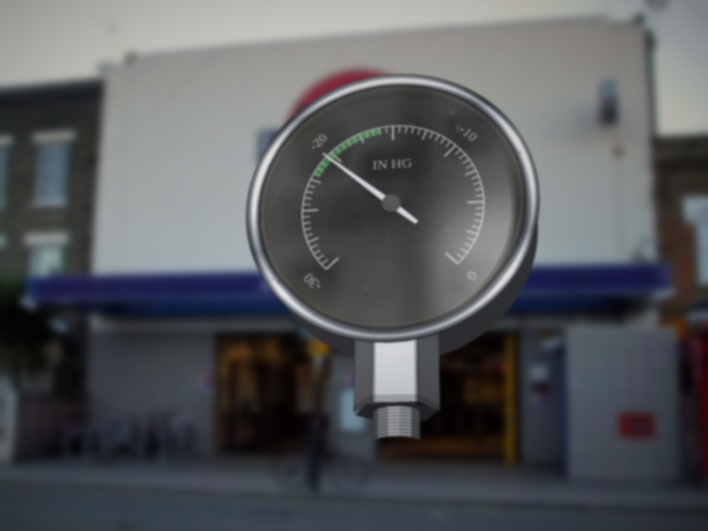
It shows value=-20.5 unit=inHg
